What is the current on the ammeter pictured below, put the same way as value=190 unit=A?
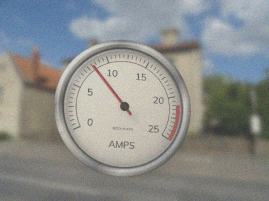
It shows value=8 unit=A
